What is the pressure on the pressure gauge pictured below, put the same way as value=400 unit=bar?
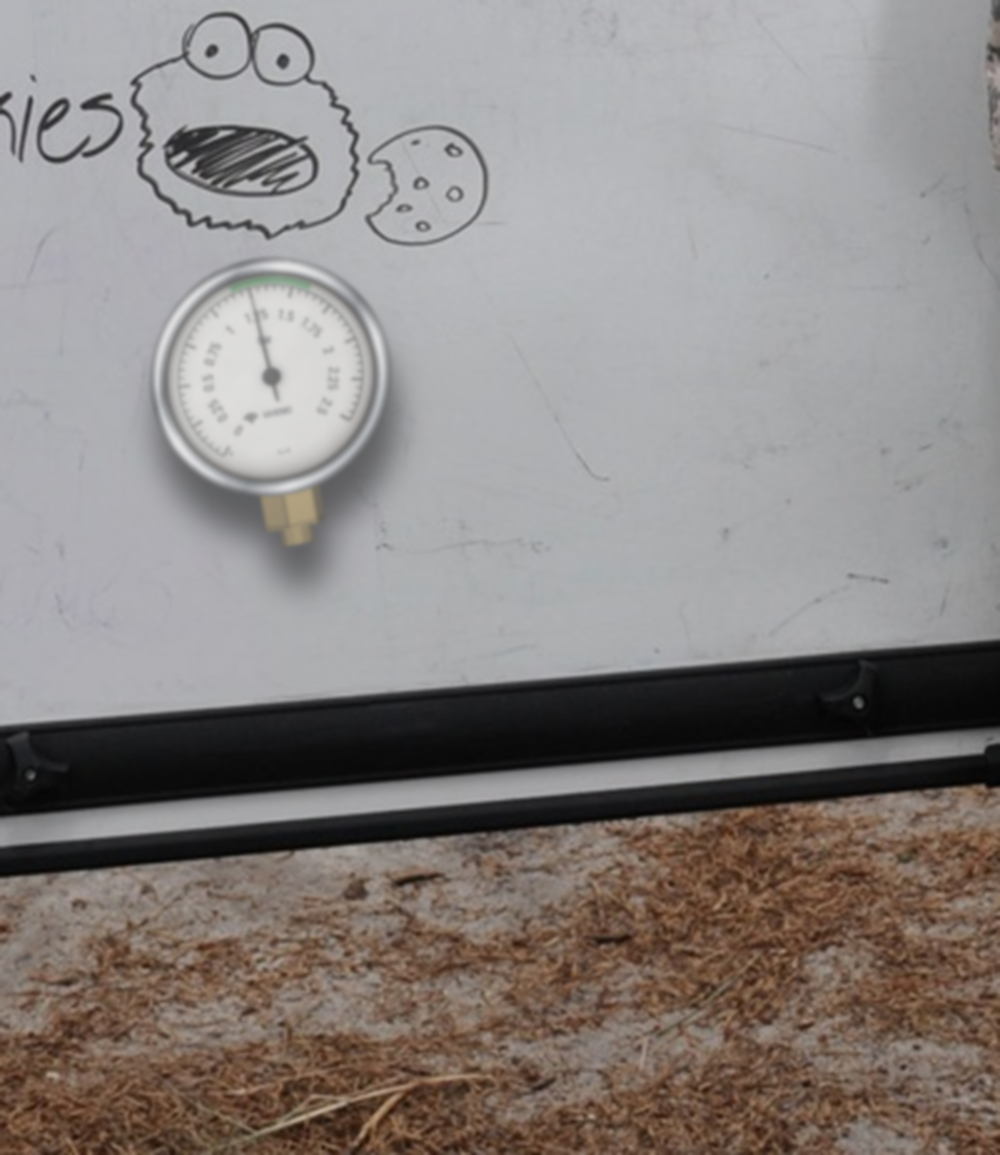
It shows value=1.25 unit=bar
